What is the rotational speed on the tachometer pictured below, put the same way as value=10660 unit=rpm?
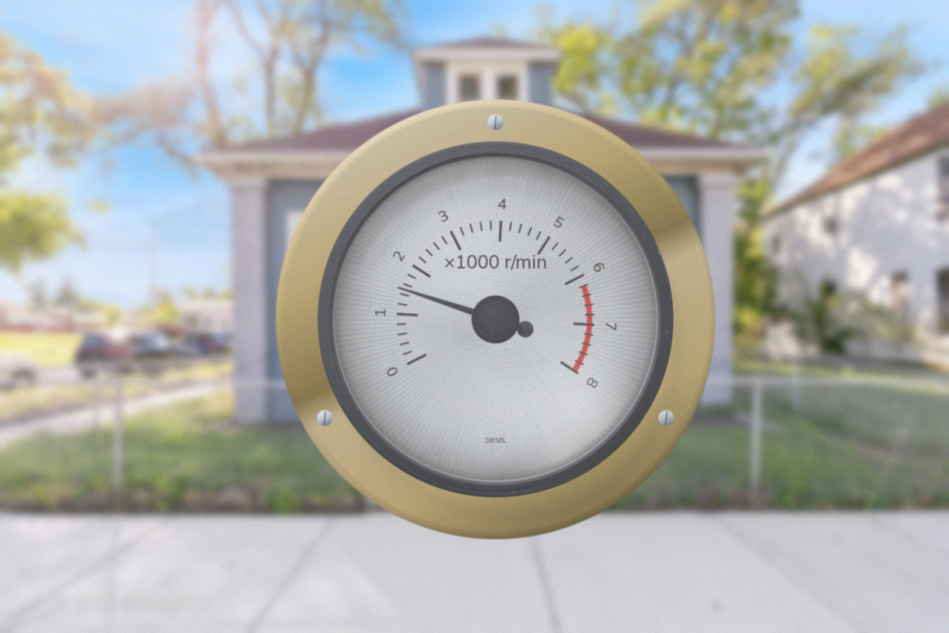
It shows value=1500 unit=rpm
